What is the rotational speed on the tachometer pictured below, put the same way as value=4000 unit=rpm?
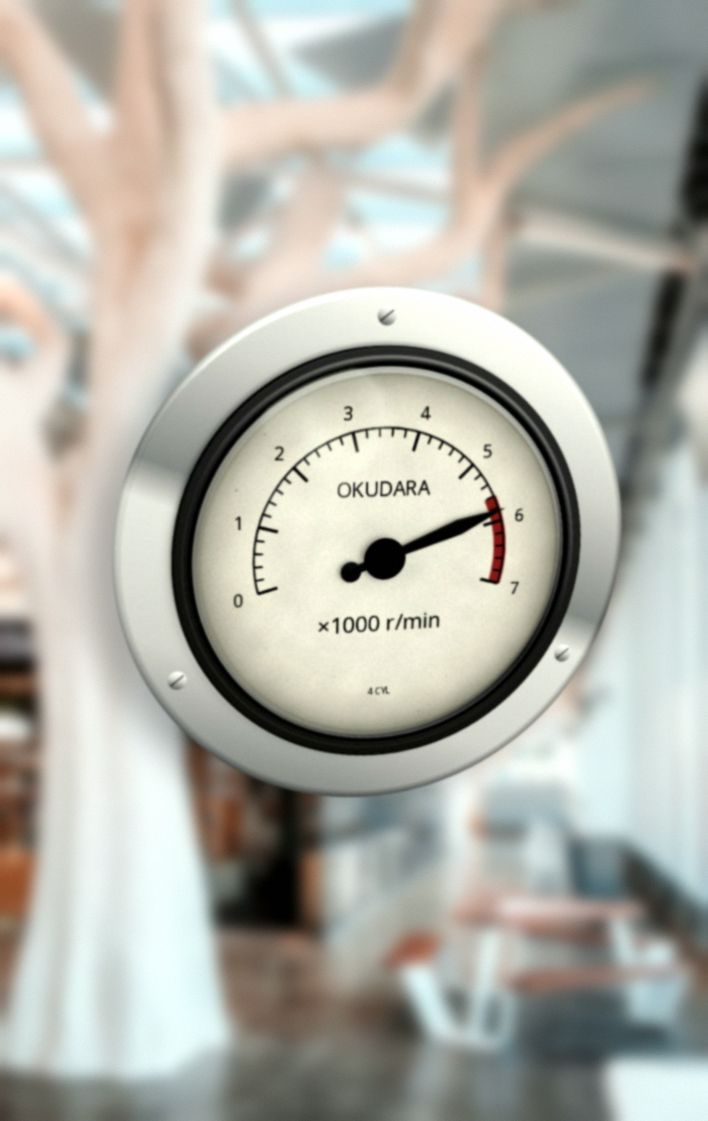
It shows value=5800 unit=rpm
